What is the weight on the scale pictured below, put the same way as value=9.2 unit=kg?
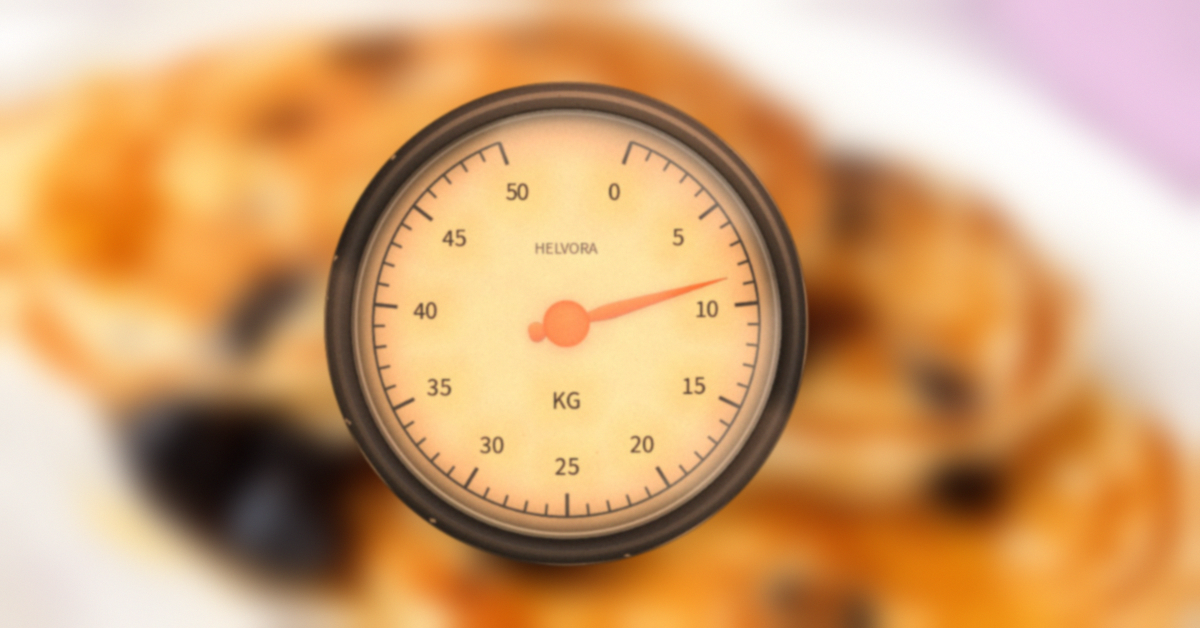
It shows value=8.5 unit=kg
